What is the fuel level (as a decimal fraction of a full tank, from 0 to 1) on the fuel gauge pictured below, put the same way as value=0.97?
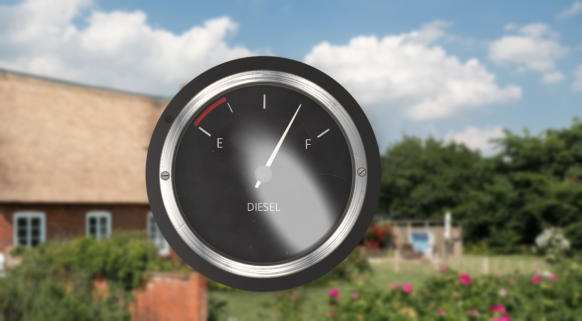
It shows value=0.75
